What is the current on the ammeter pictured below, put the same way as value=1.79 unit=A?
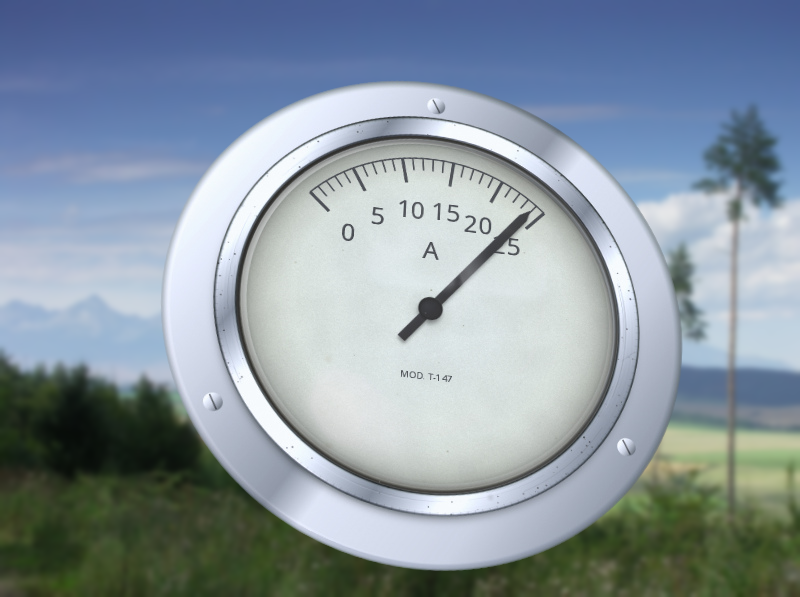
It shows value=24 unit=A
